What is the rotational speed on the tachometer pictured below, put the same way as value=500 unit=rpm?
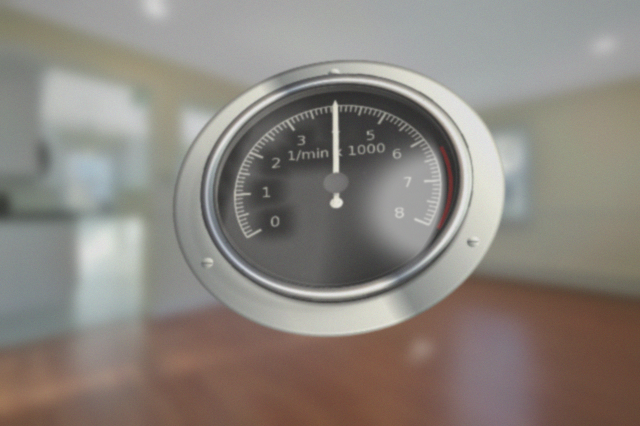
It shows value=4000 unit=rpm
